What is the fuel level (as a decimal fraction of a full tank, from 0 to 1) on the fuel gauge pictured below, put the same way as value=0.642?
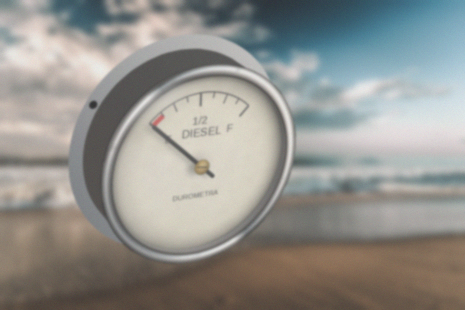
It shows value=0
